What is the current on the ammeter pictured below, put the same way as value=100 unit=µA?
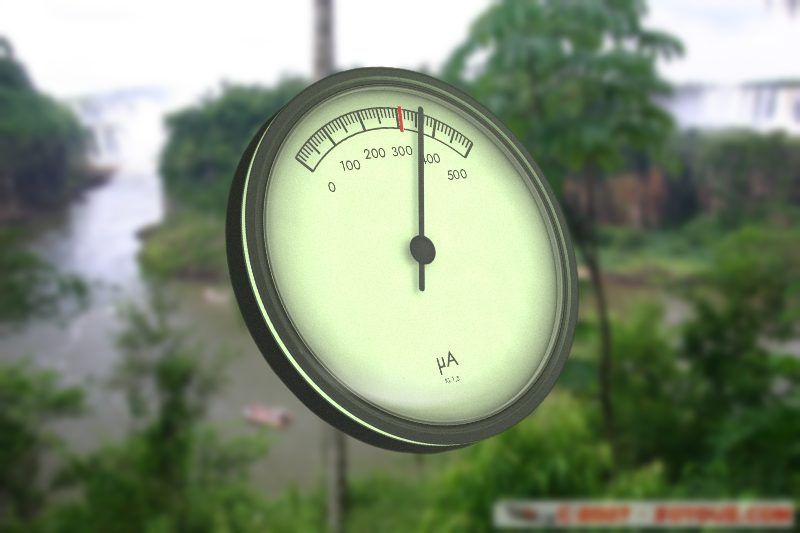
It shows value=350 unit=µA
